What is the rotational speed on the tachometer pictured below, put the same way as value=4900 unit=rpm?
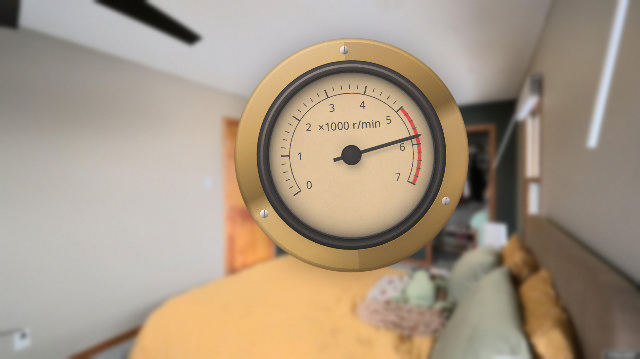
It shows value=5800 unit=rpm
